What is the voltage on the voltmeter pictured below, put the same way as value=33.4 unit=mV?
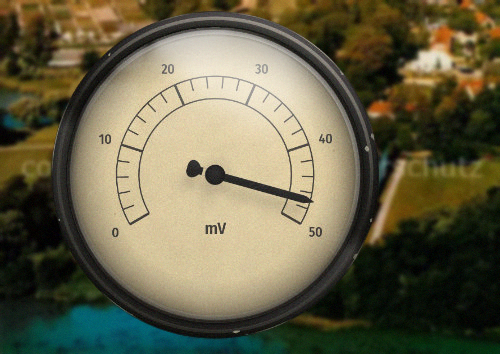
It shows value=47 unit=mV
